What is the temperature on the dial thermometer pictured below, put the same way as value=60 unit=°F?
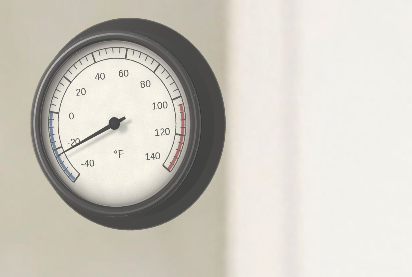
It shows value=-24 unit=°F
